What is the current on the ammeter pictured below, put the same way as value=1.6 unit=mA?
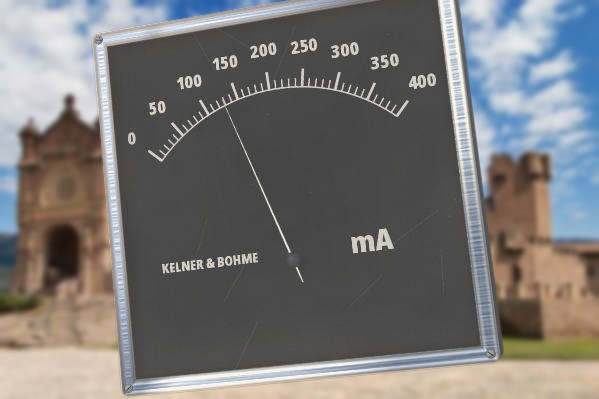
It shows value=130 unit=mA
